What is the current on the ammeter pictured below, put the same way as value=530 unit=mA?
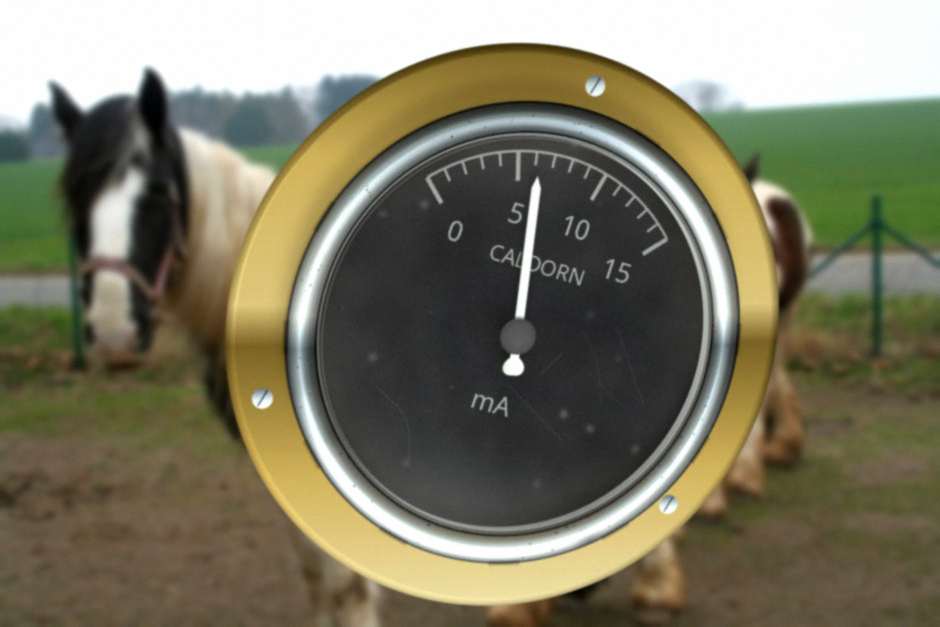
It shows value=6 unit=mA
